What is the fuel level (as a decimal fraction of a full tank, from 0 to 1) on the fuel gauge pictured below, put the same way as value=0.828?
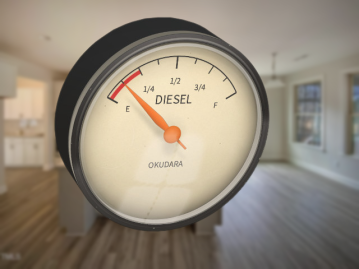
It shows value=0.125
